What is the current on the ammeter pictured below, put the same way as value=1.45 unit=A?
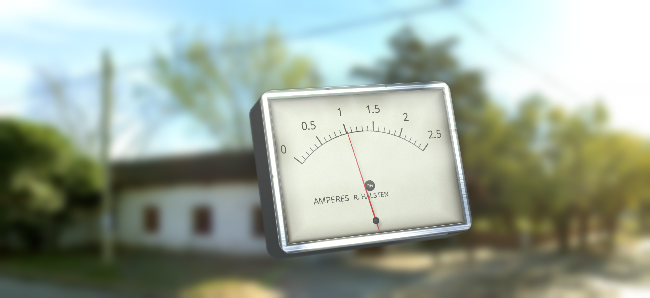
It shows value=1 unit=A
